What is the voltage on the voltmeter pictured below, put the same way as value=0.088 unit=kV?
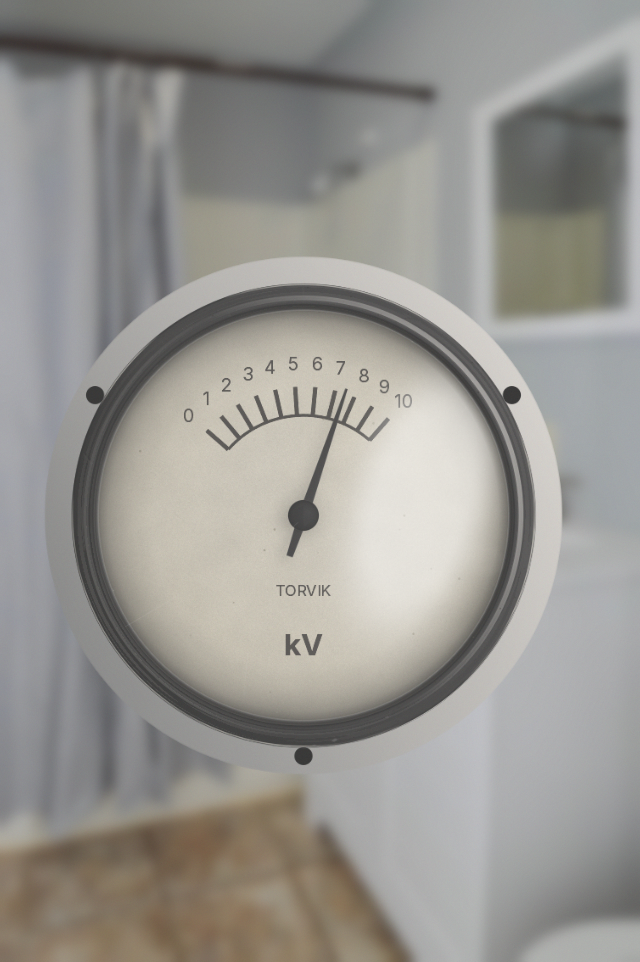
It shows value=7.5 unit=kV
